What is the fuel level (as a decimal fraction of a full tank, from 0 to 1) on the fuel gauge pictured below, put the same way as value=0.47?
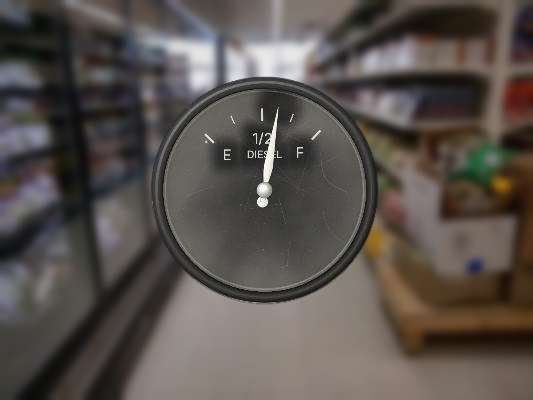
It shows value=0.625
